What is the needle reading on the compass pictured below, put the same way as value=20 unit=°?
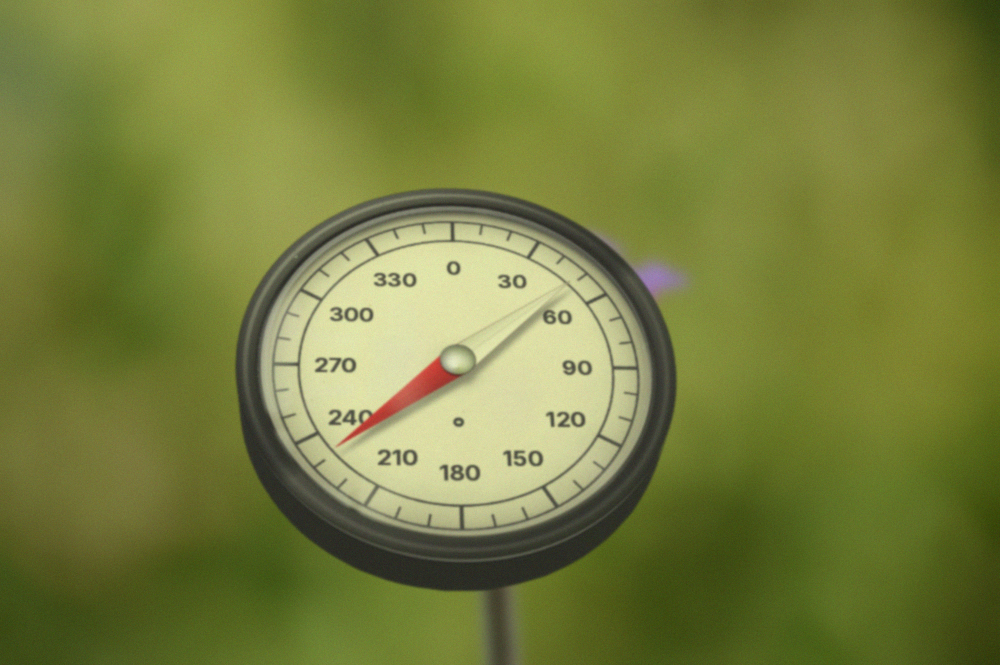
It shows value=230 unit=°
